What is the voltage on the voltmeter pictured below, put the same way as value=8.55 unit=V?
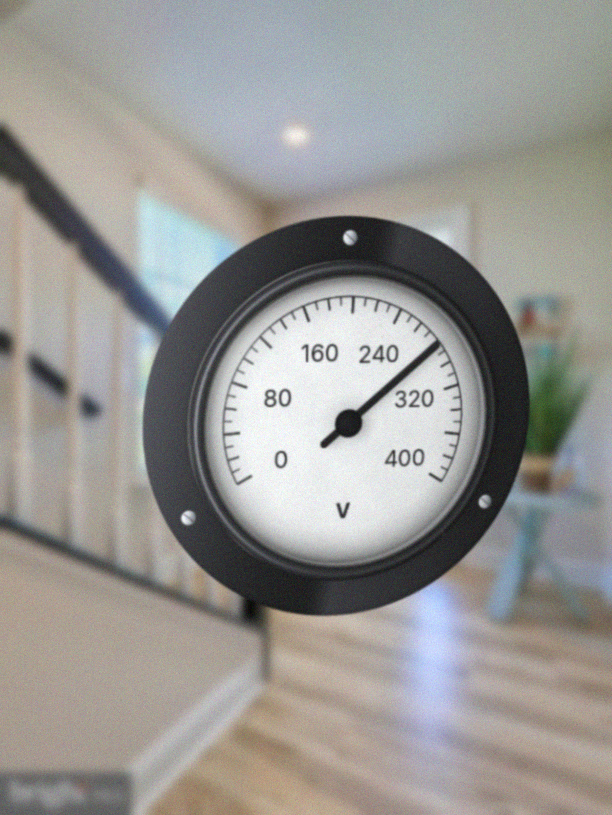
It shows value=280 unit=V
